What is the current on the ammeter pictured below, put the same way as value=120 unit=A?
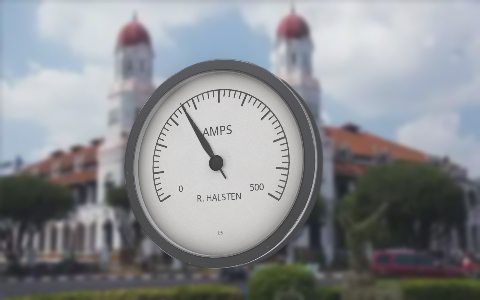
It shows value=180 unit=A
